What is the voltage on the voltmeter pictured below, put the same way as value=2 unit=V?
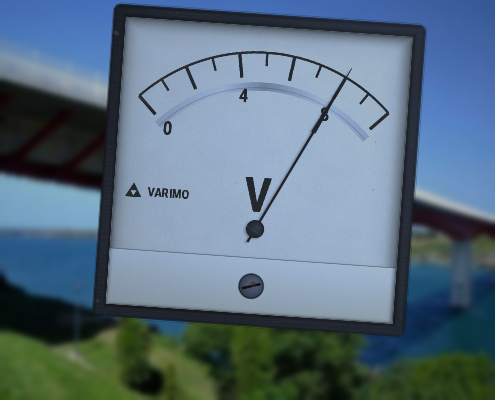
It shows value=8 unit=V
